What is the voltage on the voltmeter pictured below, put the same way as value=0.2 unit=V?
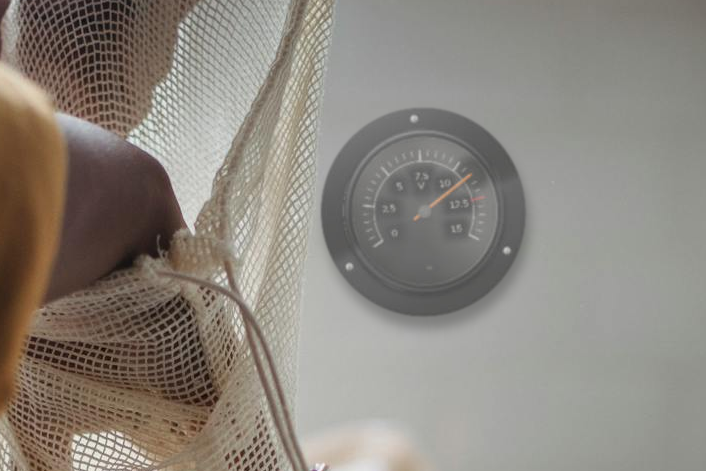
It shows value=11 unit=V
